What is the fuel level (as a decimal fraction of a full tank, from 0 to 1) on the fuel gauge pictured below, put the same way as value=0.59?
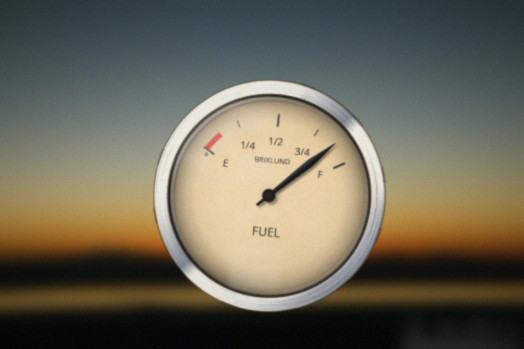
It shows value=0.875
